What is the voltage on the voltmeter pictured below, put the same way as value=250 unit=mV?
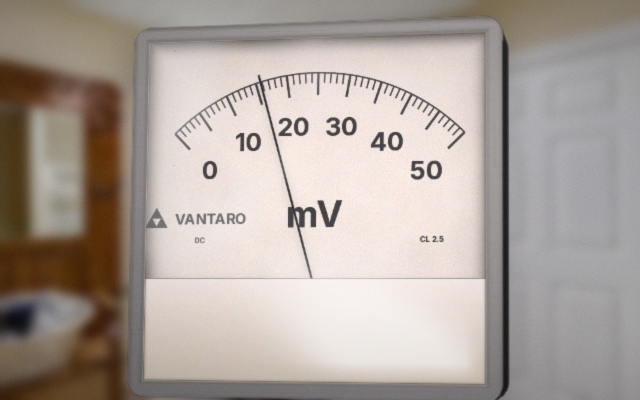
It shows value=16 unit=mV
